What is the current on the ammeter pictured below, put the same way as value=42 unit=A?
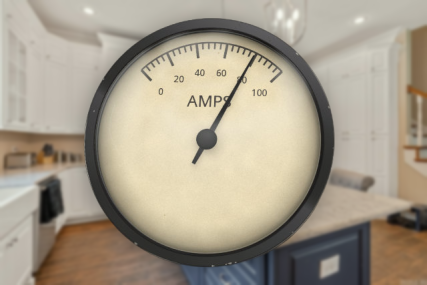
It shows value=80 unit=A
